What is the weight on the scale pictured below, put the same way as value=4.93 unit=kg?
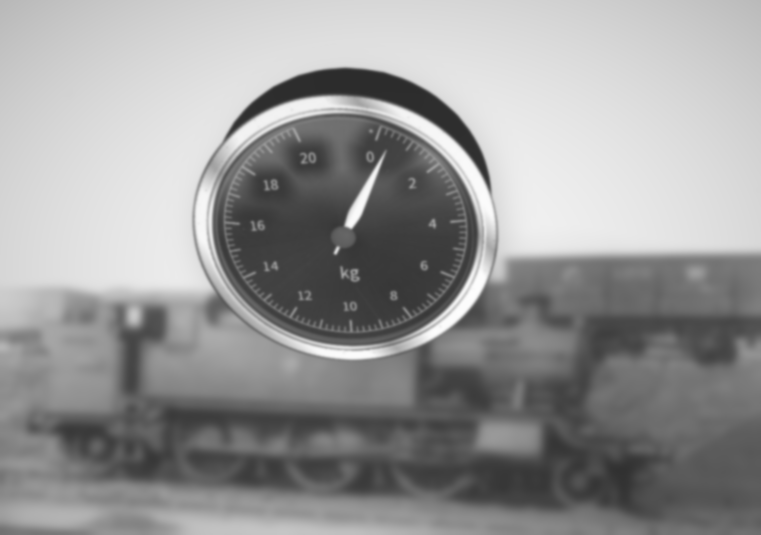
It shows value=0.4 unit=kg
